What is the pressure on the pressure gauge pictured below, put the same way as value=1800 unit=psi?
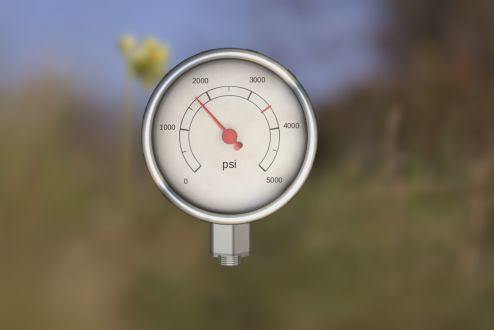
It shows value=1750 unit=psi
